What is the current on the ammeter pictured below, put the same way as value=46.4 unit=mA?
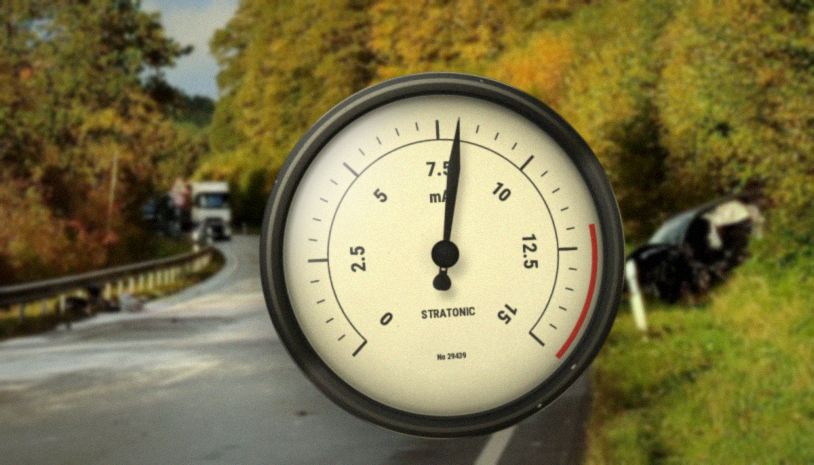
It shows value=8 unit=mA
